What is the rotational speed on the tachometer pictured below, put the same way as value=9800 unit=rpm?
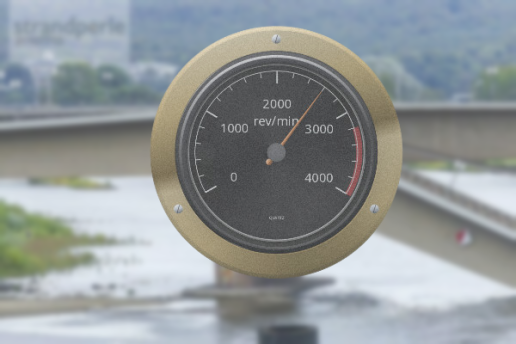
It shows value=2600 unit=rpm
